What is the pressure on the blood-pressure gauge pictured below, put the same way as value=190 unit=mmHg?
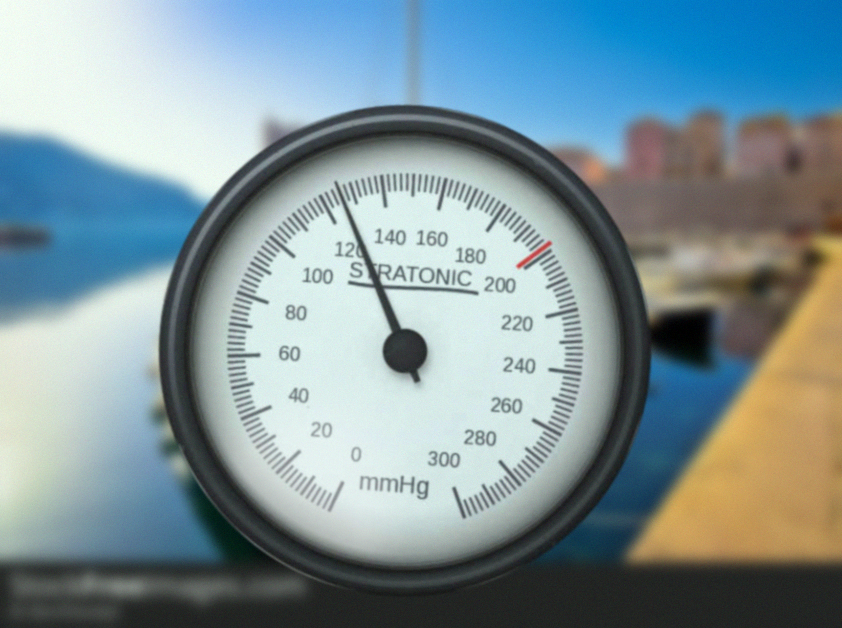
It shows value=126 unit=mmHg
